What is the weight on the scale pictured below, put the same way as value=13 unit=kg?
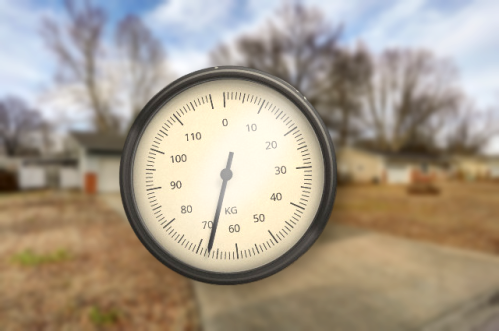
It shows value=67 unit=kg
